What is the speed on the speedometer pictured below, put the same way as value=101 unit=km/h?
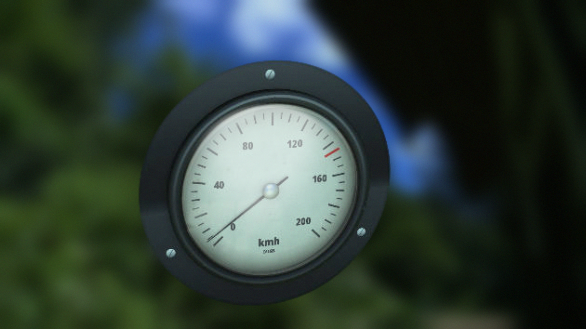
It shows value=5 unit=km/h
